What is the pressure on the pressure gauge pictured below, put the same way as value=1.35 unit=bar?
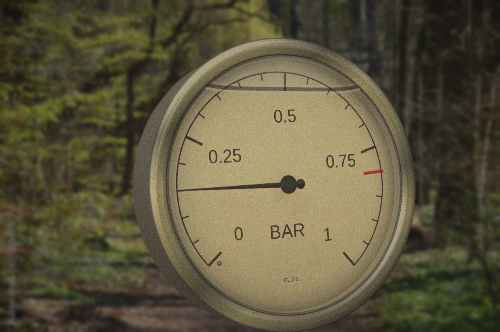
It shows value=0.15 unit=bar
